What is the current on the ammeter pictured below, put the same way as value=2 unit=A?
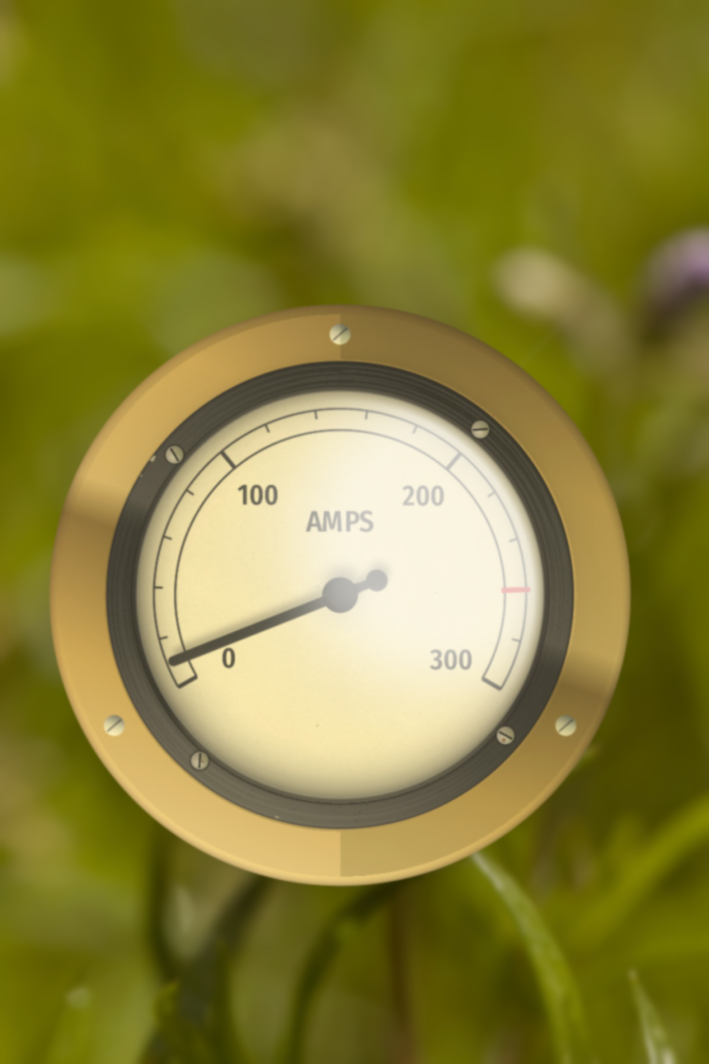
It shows value=10 unit=A
